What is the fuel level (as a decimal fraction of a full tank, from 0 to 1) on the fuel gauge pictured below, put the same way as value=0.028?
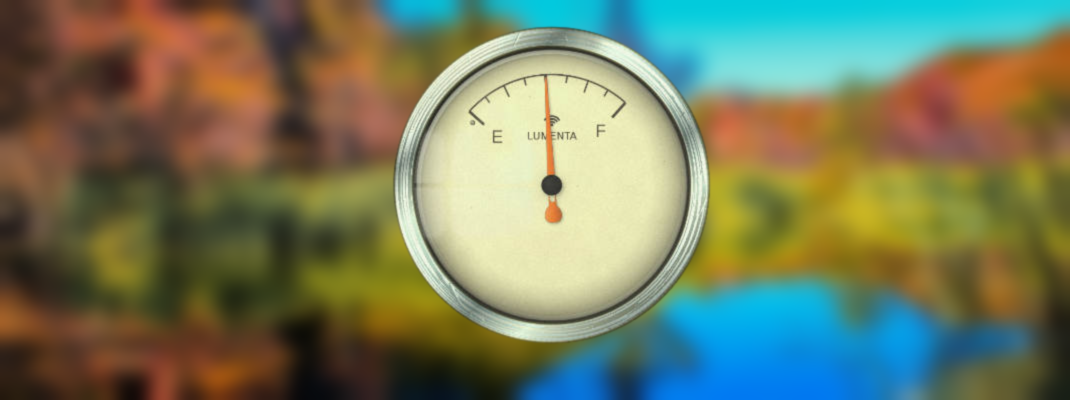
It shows value=0.5
